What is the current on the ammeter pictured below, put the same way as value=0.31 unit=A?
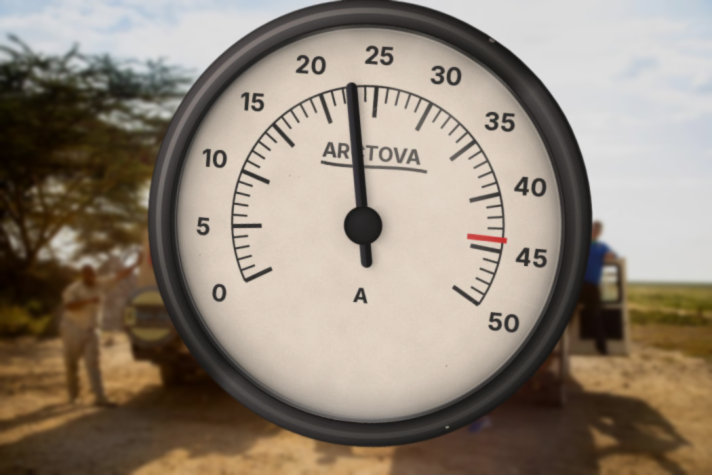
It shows value=23 unit=A
